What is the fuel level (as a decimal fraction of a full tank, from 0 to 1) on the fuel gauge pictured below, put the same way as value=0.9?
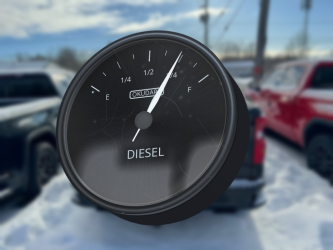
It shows value=0.75
